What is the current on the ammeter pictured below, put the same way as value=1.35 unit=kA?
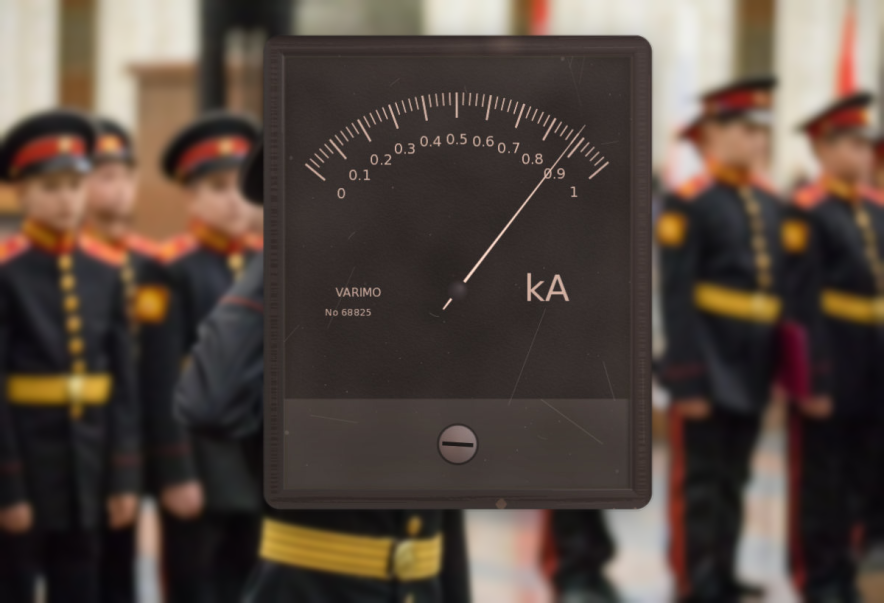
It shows value=0.88 unit=kA
